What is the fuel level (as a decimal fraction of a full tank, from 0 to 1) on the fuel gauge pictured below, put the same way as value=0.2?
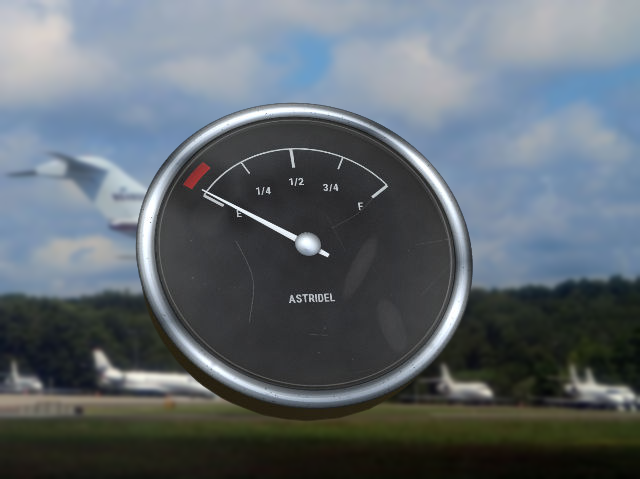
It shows value=0
